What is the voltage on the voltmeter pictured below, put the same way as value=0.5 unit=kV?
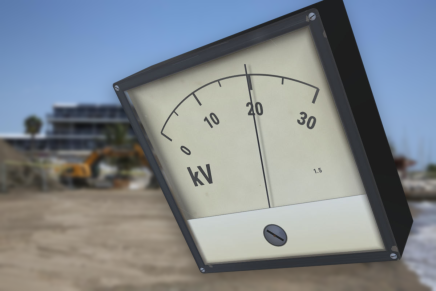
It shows value=20 unit=kV
